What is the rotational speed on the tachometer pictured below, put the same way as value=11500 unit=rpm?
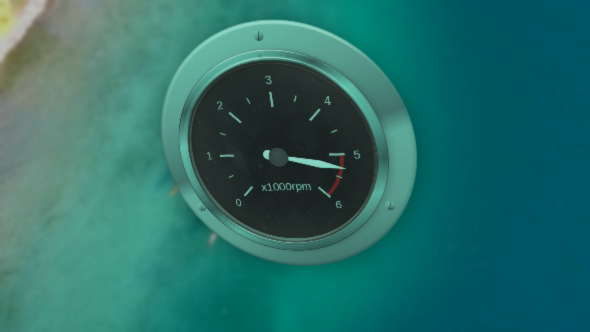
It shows value=5250 unit=rpm
